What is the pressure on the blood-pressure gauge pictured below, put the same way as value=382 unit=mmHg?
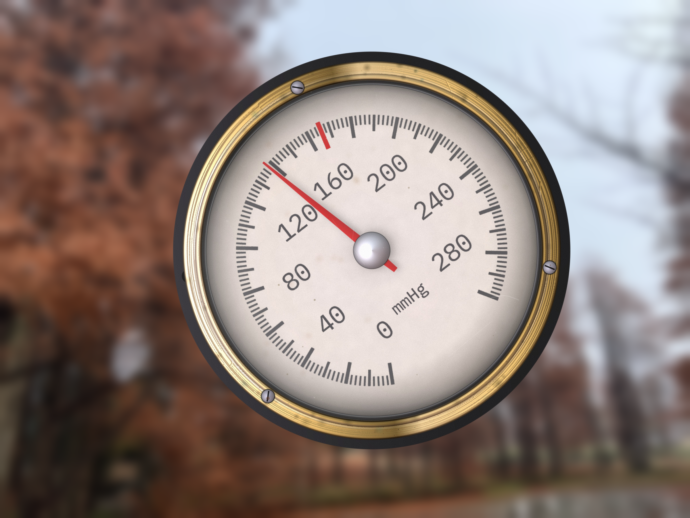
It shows value=138 unit=mmHg
